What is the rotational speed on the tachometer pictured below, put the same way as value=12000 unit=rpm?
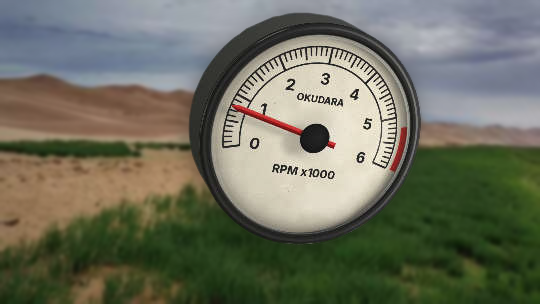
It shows value=800 unit=rpm
